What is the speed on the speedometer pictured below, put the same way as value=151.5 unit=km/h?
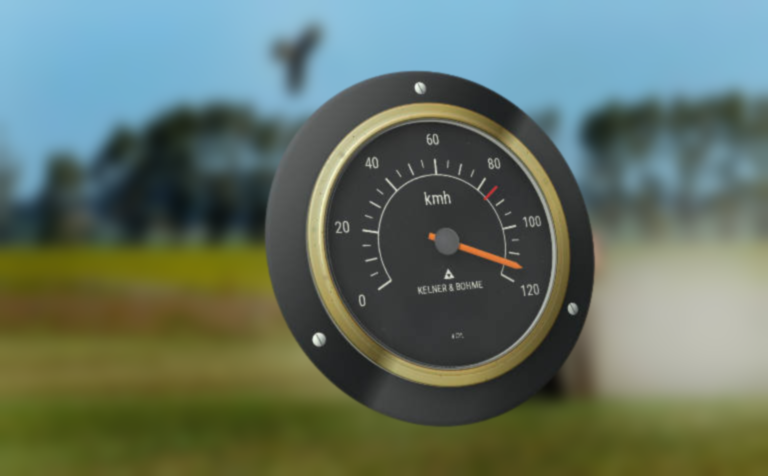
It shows value=115 unit=km/h
